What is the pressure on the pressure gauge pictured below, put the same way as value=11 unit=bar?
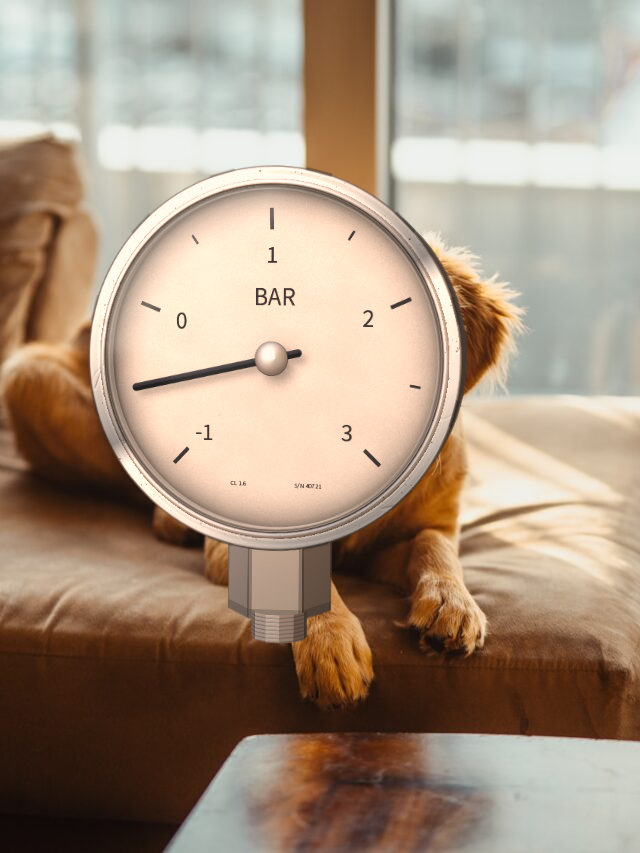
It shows value=-0.5 unit=bar
